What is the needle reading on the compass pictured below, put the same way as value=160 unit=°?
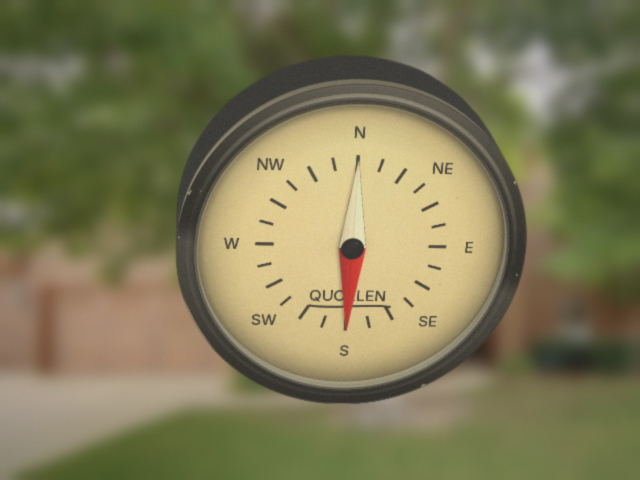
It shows value=180 unit=°
